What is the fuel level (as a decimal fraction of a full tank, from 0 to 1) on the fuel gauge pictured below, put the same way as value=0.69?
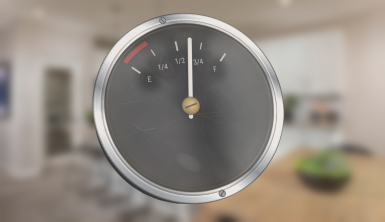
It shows value=0.625
